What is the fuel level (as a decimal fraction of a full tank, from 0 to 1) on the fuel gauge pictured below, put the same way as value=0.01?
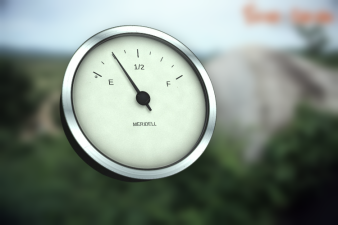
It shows value=0.25
